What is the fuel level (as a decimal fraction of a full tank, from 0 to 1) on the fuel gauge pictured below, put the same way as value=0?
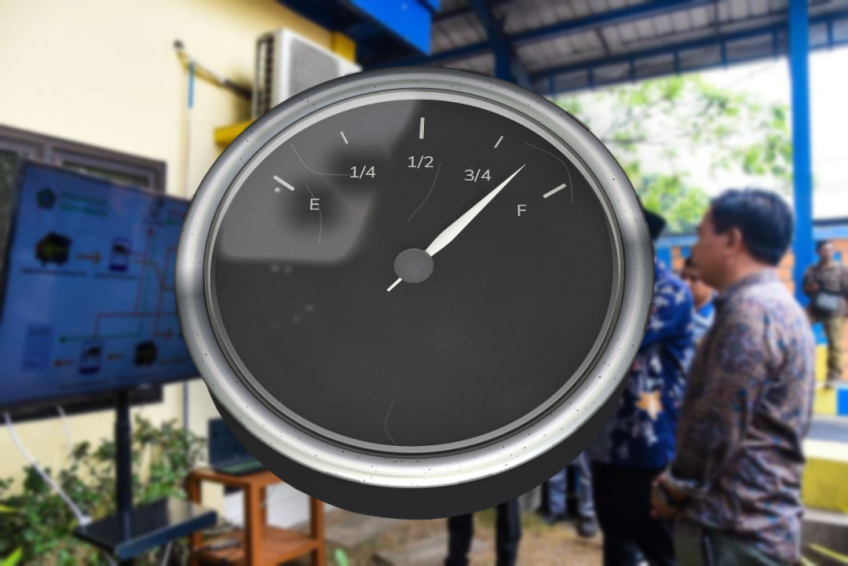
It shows value=0.875
